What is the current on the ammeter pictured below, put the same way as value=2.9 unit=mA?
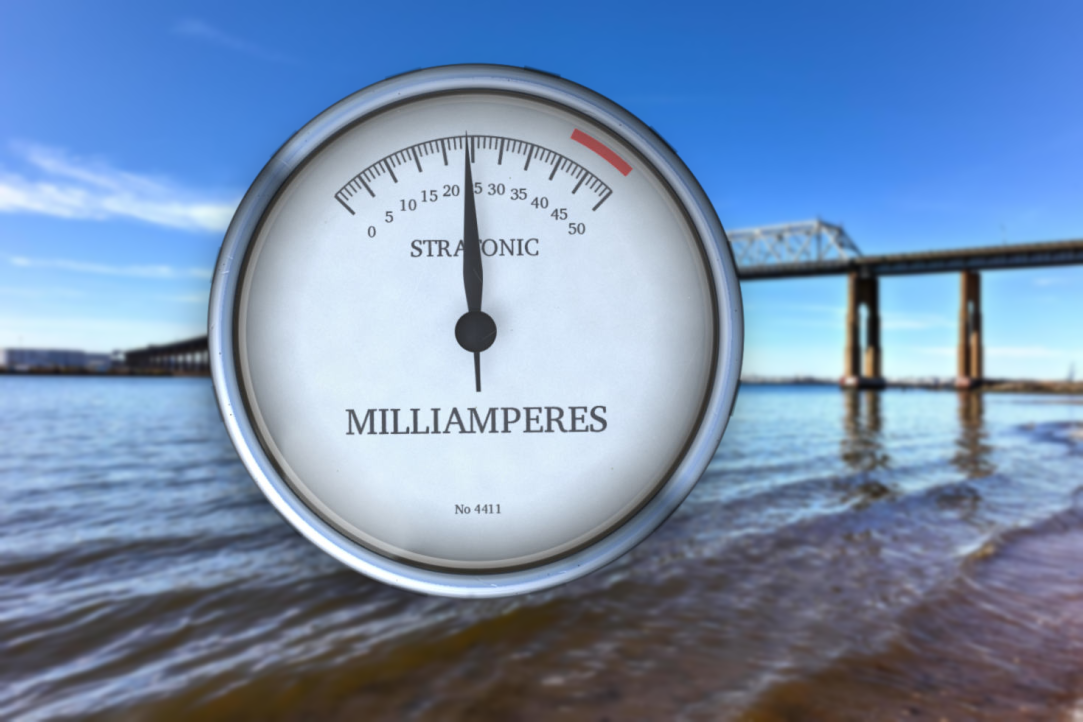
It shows value=24 unit=mA
